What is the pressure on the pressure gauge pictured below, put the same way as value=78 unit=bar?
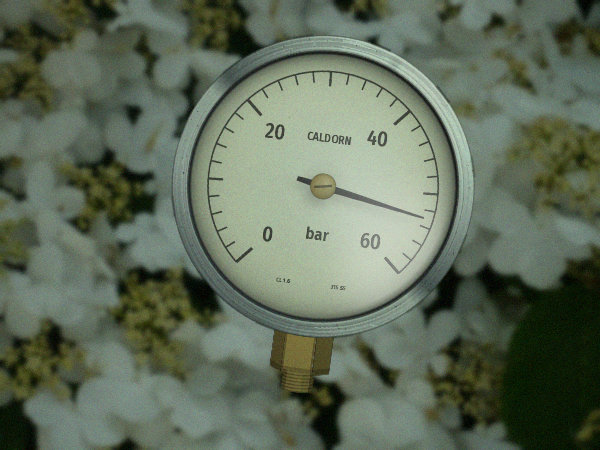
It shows value=53 unit=bar
